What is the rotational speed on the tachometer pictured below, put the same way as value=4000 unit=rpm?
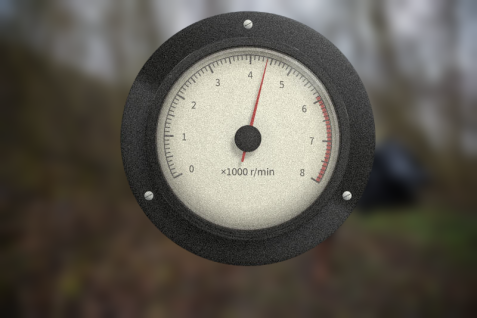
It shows value=4400 unit=rpm
